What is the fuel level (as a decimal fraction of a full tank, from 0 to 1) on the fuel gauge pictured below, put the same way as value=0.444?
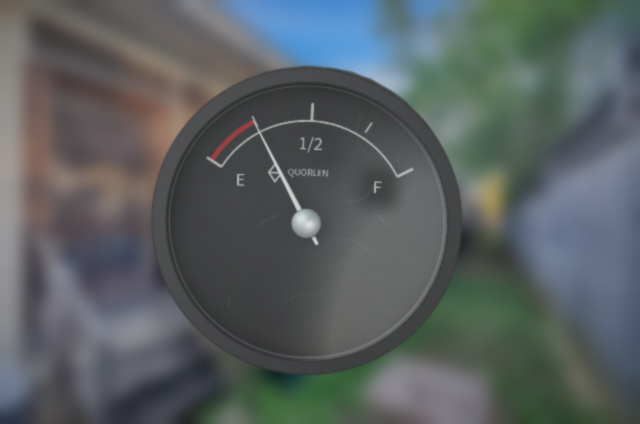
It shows value=0.25
